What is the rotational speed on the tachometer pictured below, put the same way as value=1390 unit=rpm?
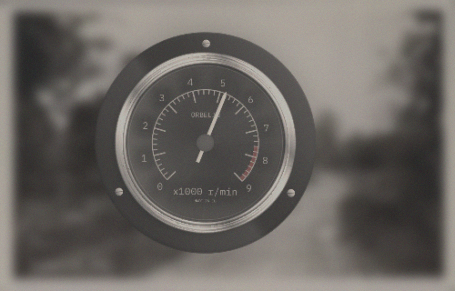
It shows value=5200 unit=rpm
